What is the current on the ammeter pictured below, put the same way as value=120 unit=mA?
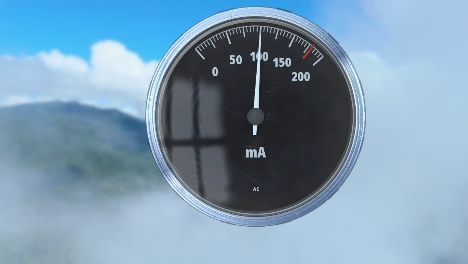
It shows value=100 unit=mA
